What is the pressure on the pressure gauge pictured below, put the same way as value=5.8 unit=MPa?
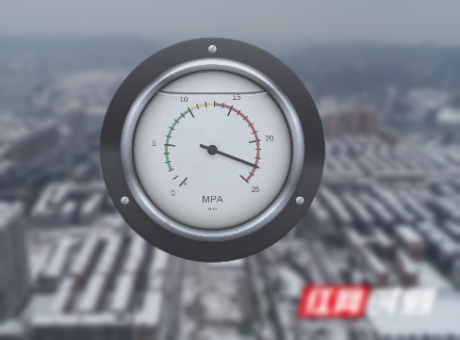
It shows value=23 unit=MPa
